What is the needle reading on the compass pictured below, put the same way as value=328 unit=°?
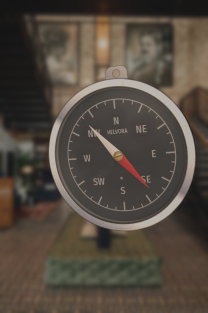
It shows value=140 unit=°
